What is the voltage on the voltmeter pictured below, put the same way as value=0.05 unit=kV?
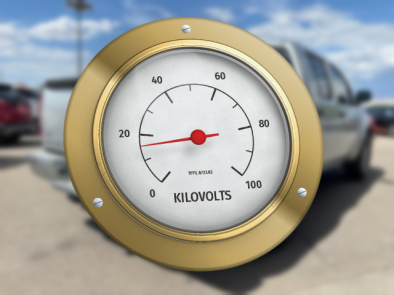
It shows value=15 unit=kV
